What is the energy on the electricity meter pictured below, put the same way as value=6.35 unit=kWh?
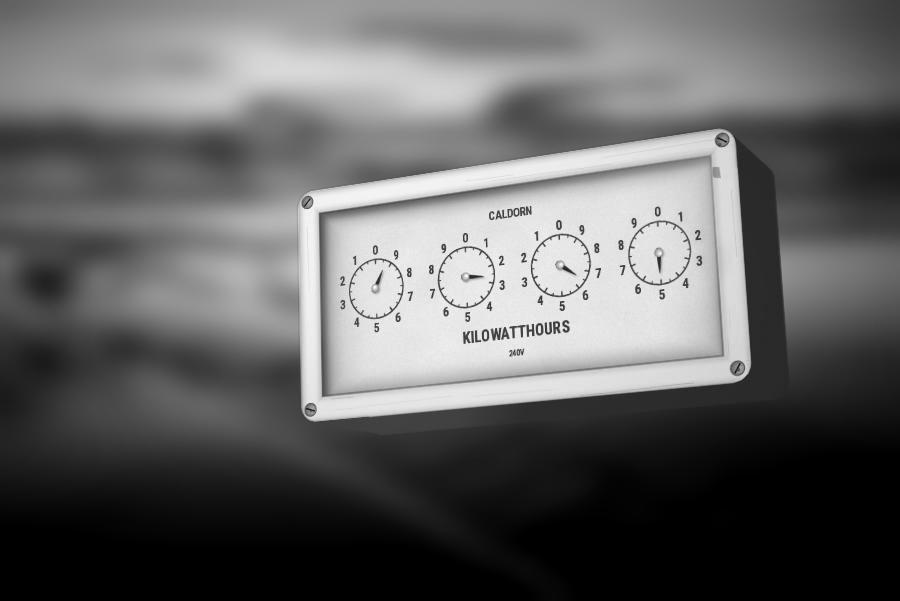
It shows value=9265 unit=kWh
